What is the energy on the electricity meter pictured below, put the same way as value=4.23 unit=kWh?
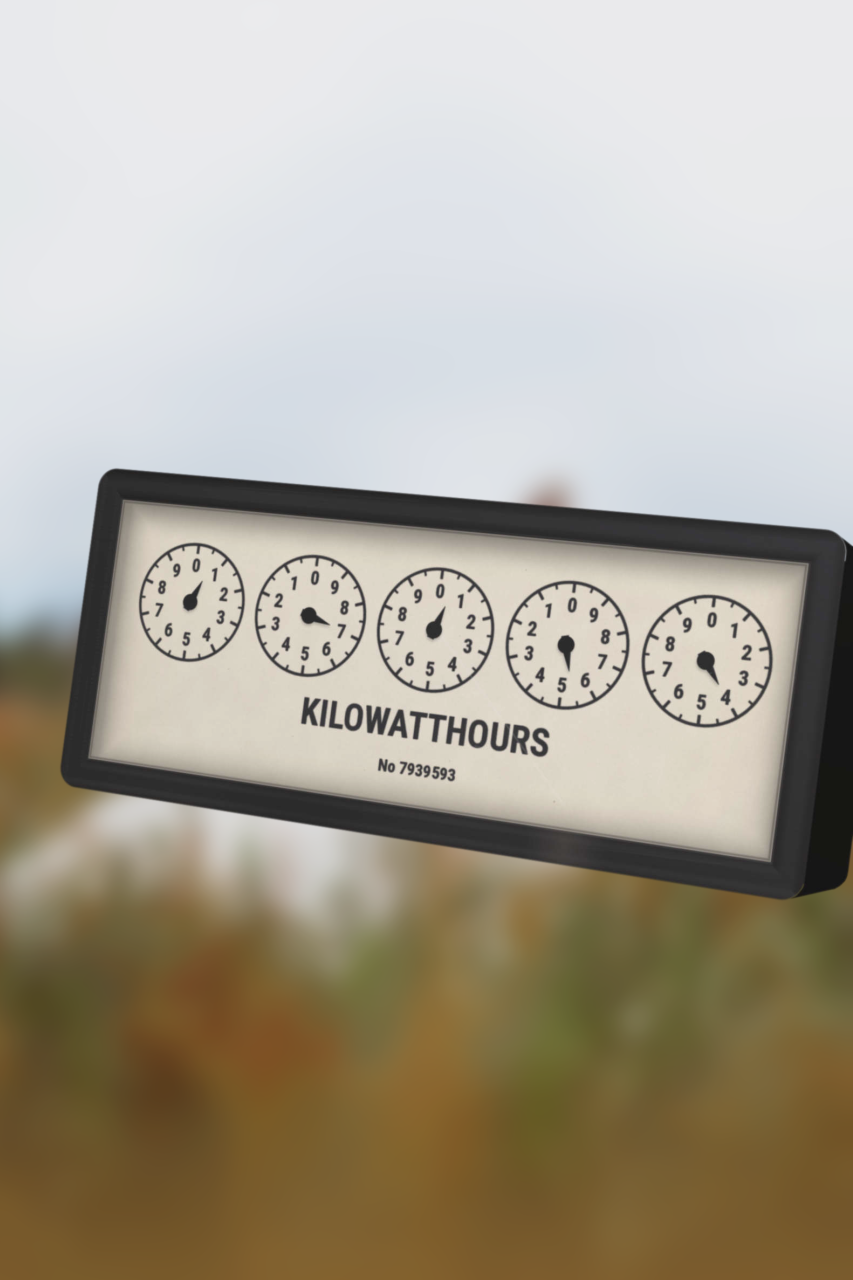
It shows value=7054 unit=kWh
